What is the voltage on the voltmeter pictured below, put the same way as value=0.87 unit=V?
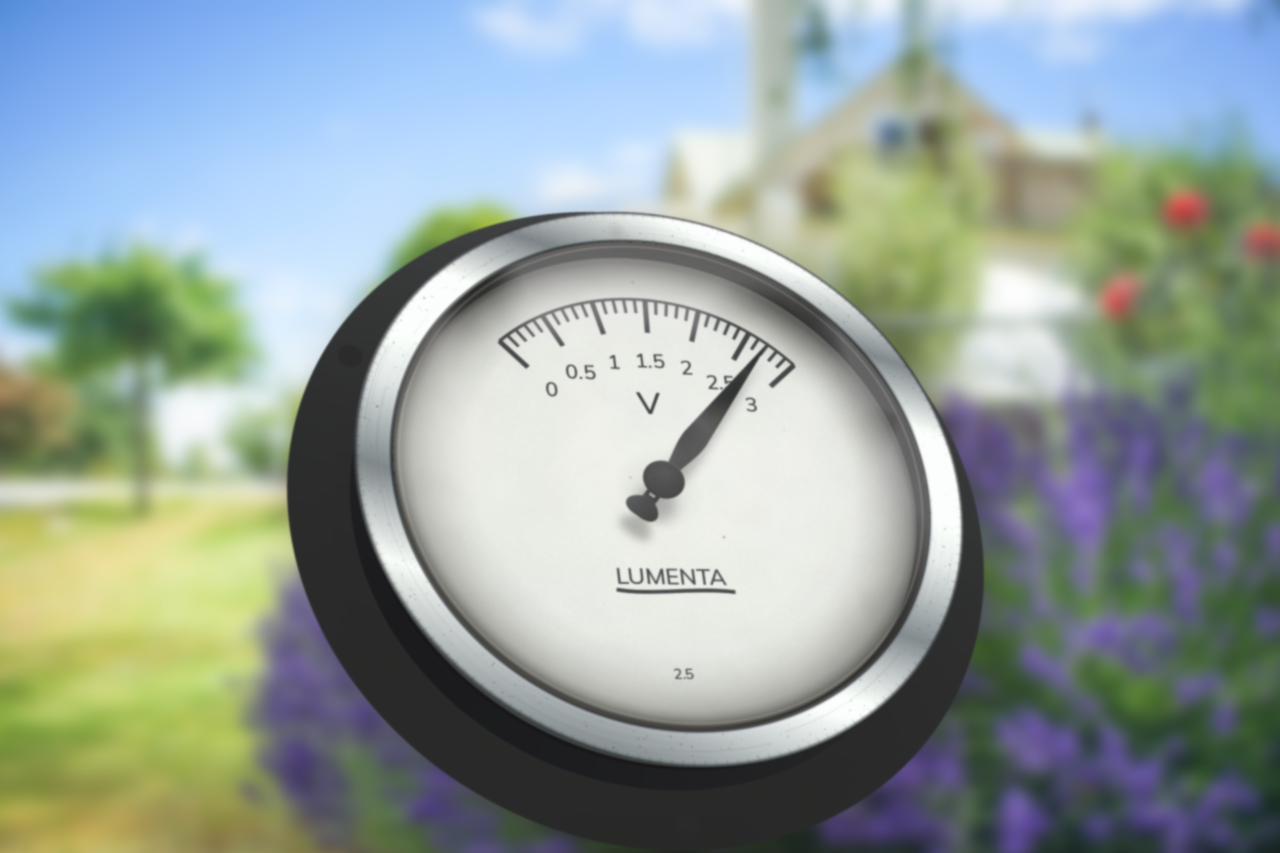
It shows value=2.7 unit=V
